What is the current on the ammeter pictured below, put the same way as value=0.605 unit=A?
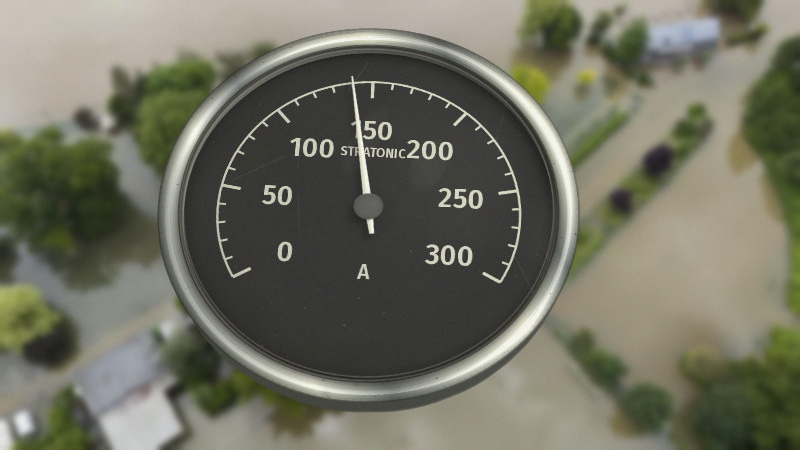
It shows value=140 unit=A
